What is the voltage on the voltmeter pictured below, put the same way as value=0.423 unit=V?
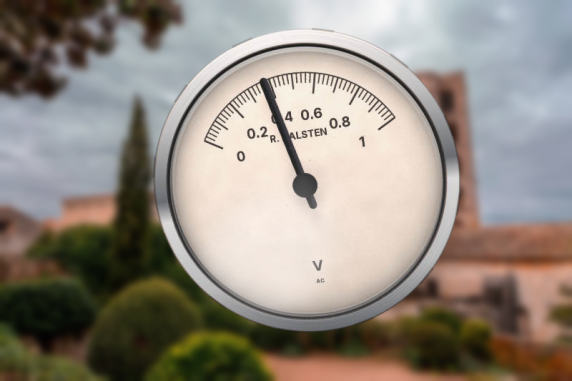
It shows value=0.38 unit=V
